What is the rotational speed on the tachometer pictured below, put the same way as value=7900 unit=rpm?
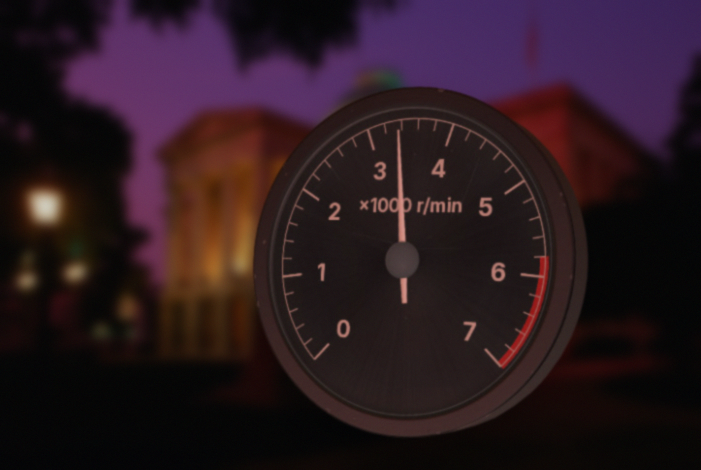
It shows value=3400 unit=rpm
